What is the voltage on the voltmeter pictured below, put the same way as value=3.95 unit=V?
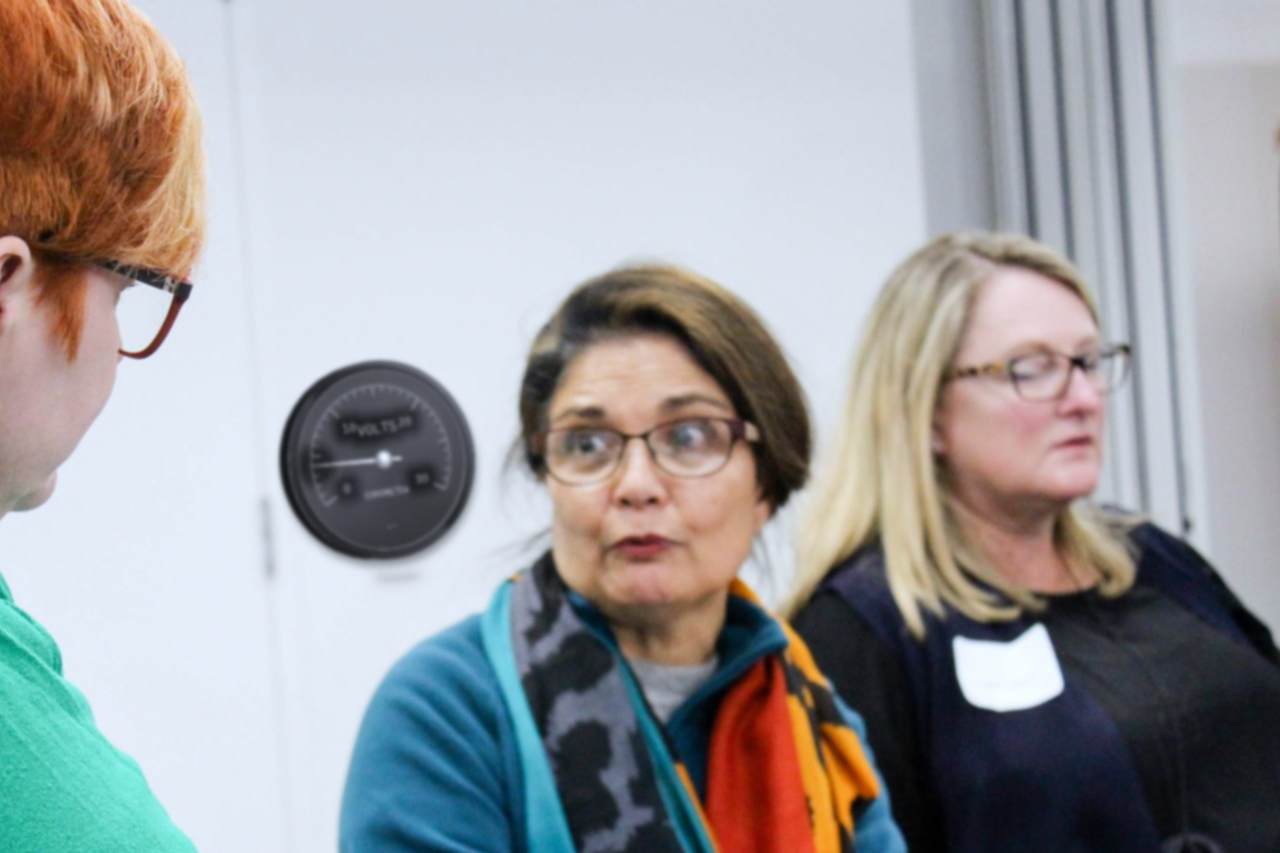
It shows value=4 unit=V
